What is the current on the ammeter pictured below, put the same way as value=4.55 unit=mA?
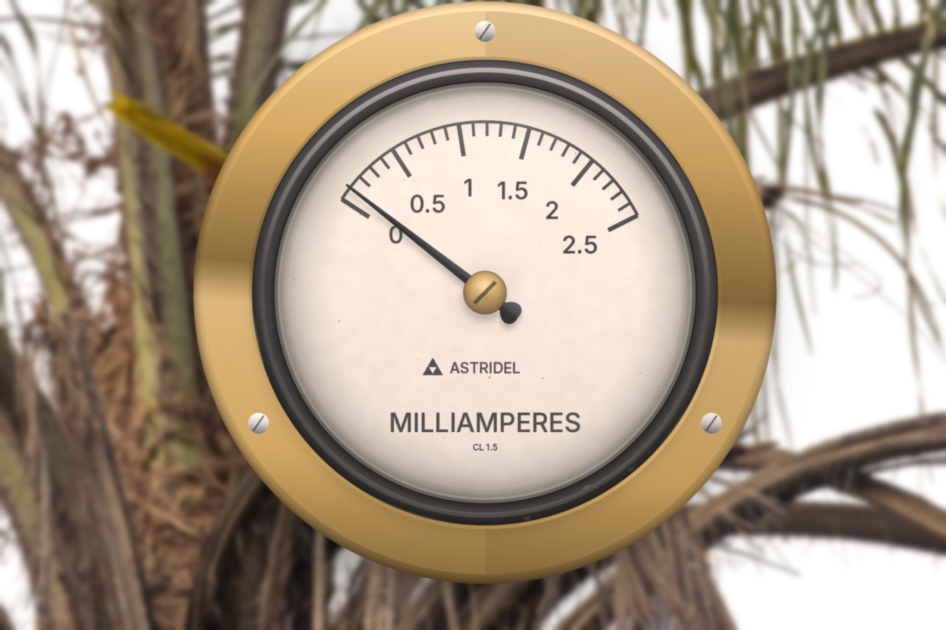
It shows value=0.1 unit=mA
